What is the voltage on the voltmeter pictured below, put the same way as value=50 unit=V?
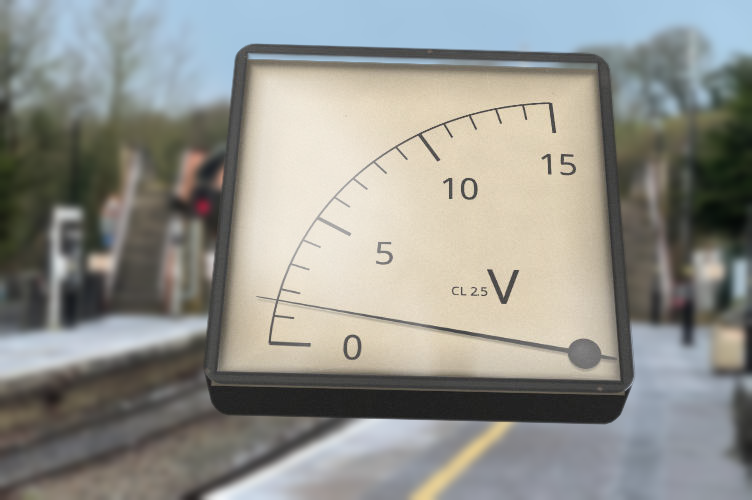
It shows value=1.5 unit=V
